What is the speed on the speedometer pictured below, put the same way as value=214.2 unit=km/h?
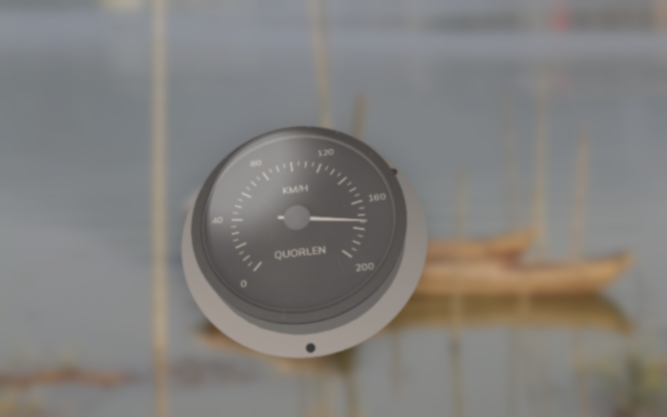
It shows value=175 unit=km/h
